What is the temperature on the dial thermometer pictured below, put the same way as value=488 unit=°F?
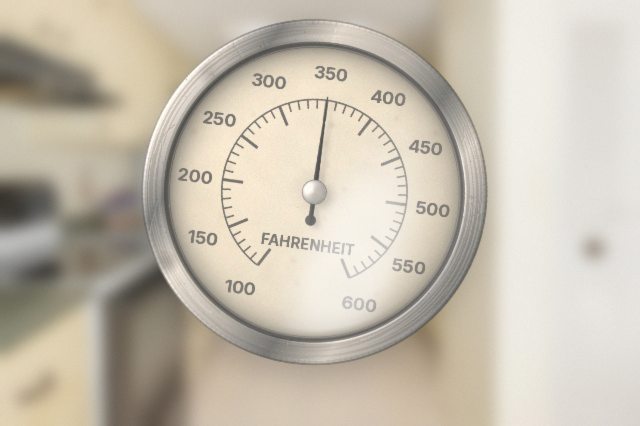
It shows value=350 unit=°F
